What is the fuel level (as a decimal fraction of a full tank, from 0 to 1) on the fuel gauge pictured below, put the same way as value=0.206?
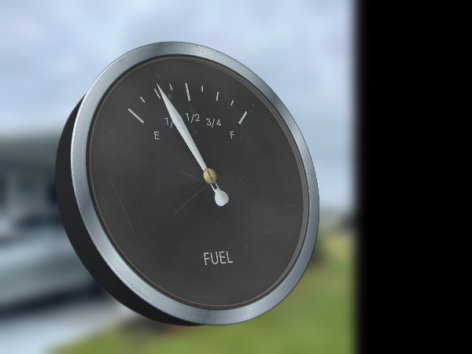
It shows value=0.25
